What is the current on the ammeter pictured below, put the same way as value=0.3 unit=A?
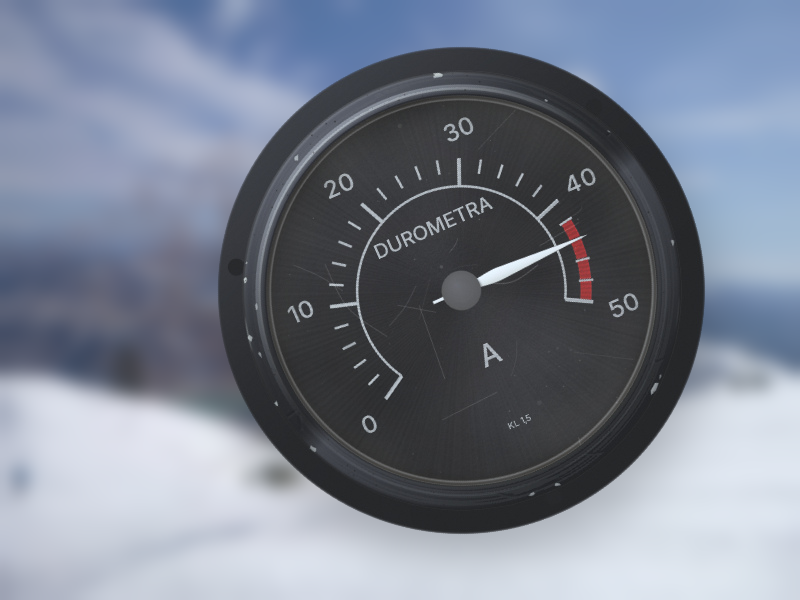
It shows value=44 unit=A
